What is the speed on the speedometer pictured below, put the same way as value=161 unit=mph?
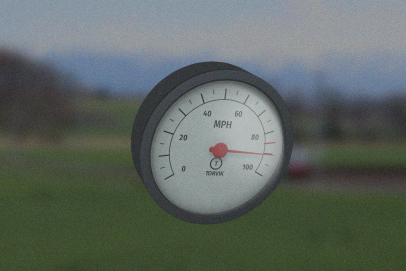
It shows value=90 unit=mph
